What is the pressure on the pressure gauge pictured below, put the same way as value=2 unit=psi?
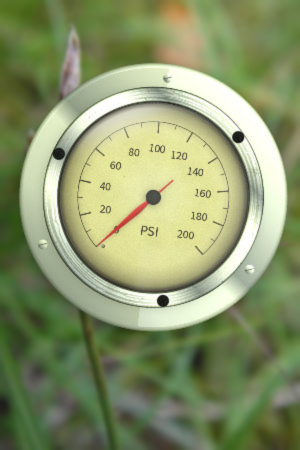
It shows value=0 unit=psi
